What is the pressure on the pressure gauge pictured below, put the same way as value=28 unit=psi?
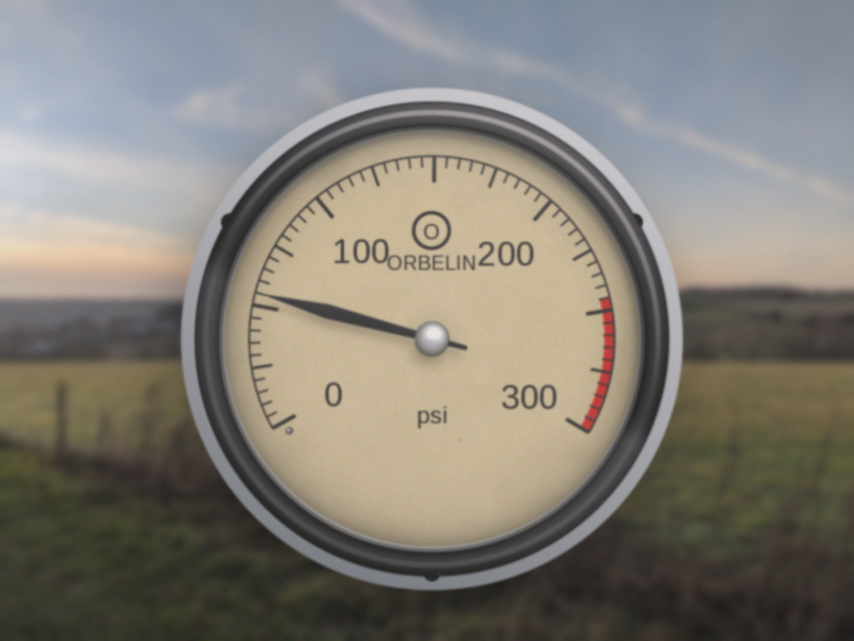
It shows value=55 unit=psi
